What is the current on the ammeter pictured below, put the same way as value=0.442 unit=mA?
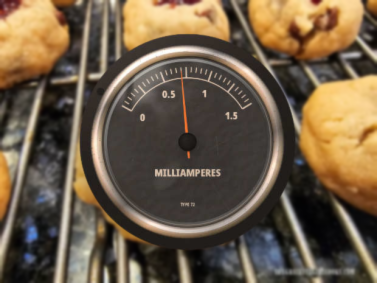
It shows value=0.7 unit=mA
